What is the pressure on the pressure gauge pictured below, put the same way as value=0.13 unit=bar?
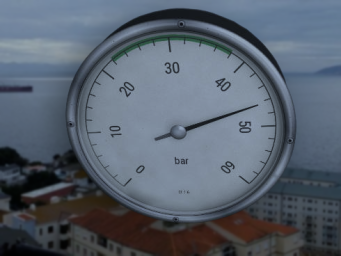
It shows value=46 unit=bar
